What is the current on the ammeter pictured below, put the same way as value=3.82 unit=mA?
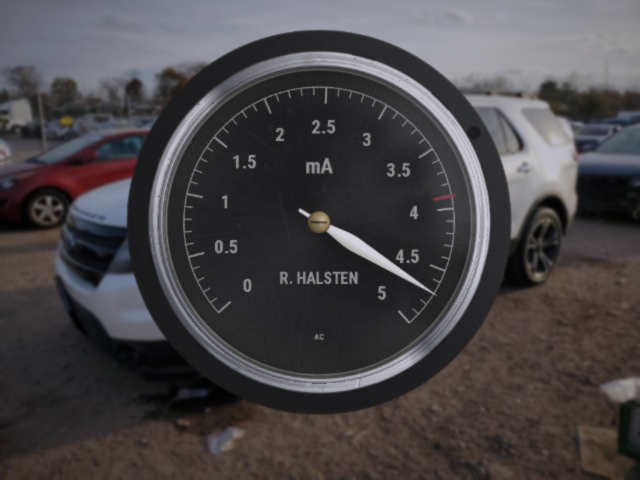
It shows value=4.7 unit=mA
